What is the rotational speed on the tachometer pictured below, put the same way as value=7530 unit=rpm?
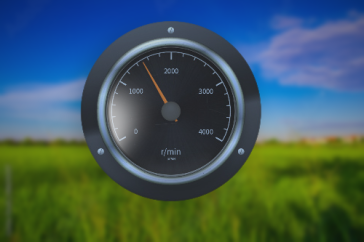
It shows value=1500 unit=rpm
